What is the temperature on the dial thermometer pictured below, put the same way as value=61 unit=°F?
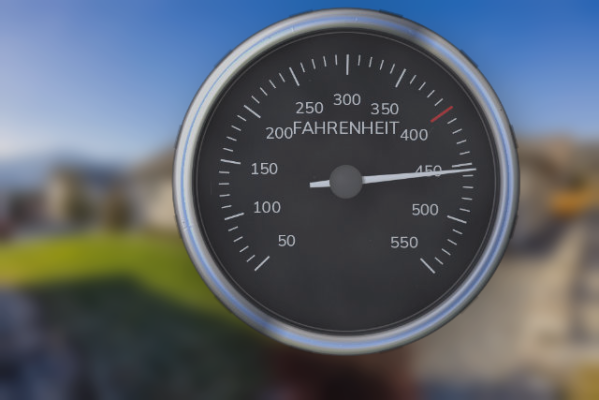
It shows value=455 unit=°F
